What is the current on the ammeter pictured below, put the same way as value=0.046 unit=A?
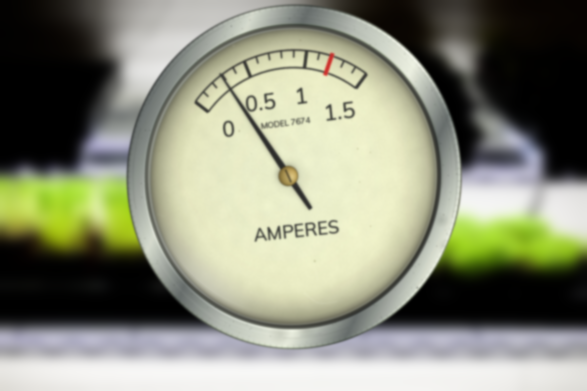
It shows value=0.3 unit=A
